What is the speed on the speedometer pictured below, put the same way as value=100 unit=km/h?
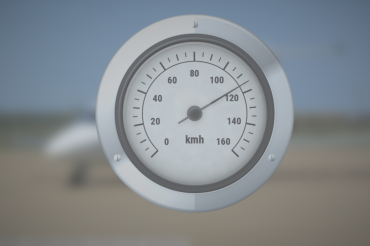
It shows value=115 unit=km/h
